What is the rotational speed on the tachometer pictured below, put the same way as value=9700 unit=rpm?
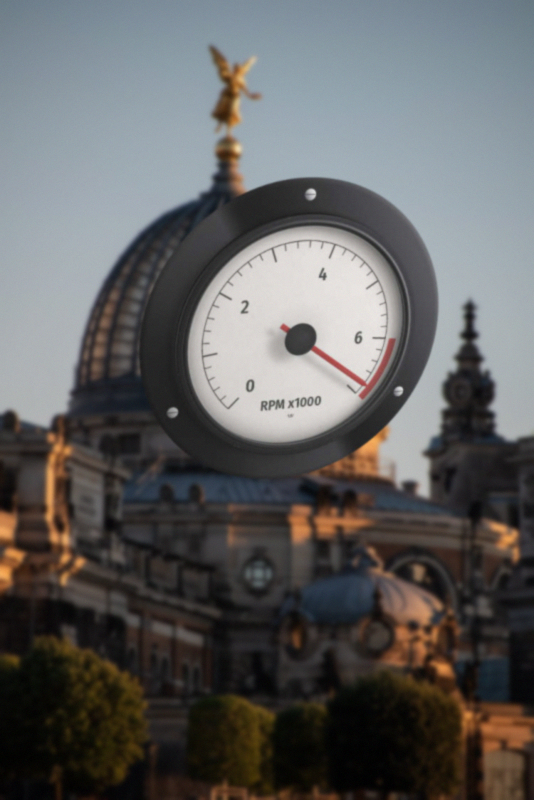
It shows value=6800 unit=rpm
